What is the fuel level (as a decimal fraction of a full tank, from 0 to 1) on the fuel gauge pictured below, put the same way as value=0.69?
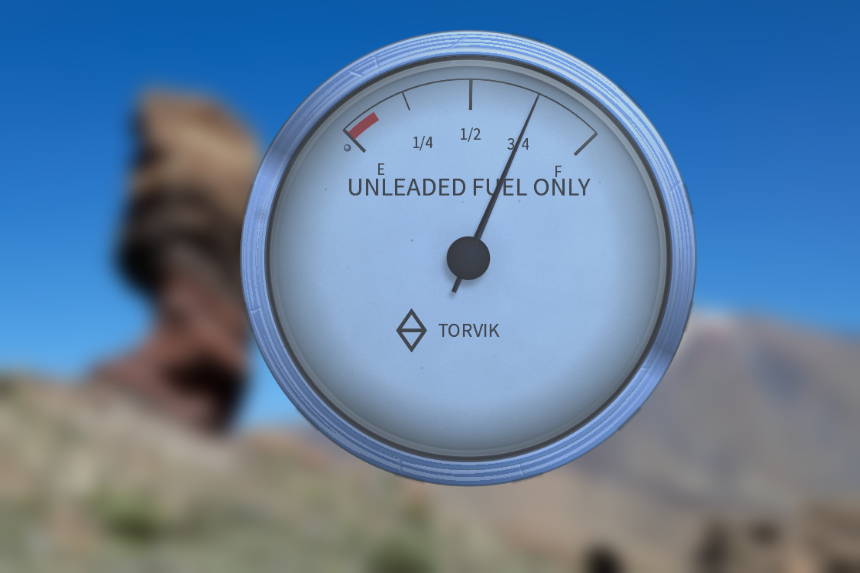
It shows value=0.75
